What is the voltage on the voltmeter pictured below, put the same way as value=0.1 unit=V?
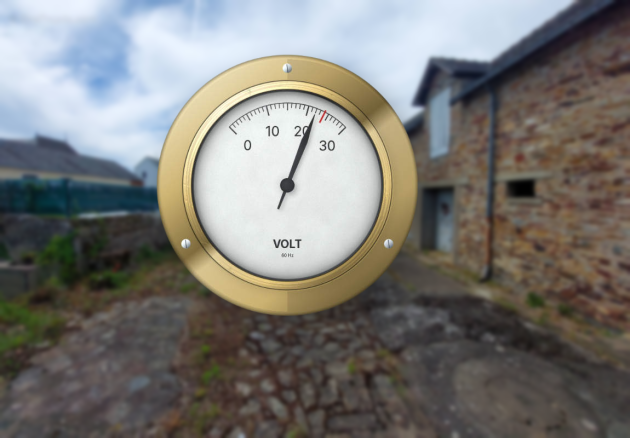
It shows value=22 unit=V
